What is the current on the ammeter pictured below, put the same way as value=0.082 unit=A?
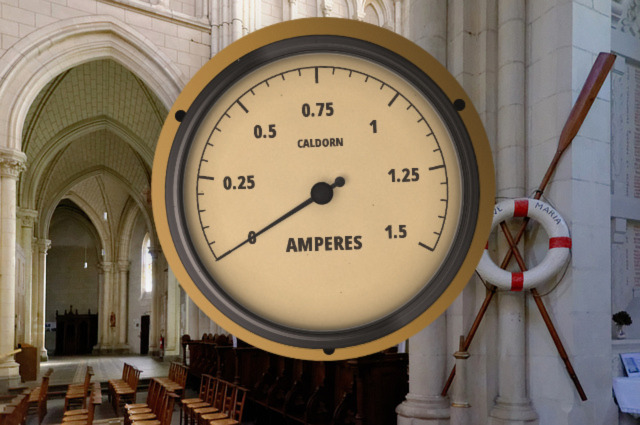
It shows value=0 unit=A
